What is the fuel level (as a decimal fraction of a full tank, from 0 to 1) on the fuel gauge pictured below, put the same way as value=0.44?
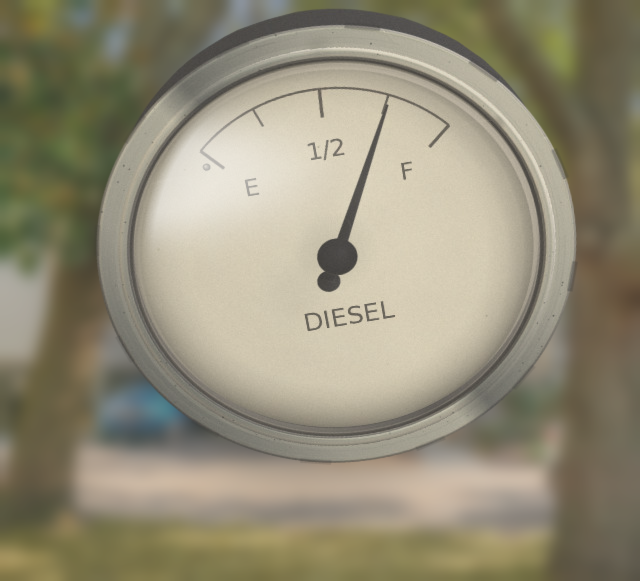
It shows value=0.75
